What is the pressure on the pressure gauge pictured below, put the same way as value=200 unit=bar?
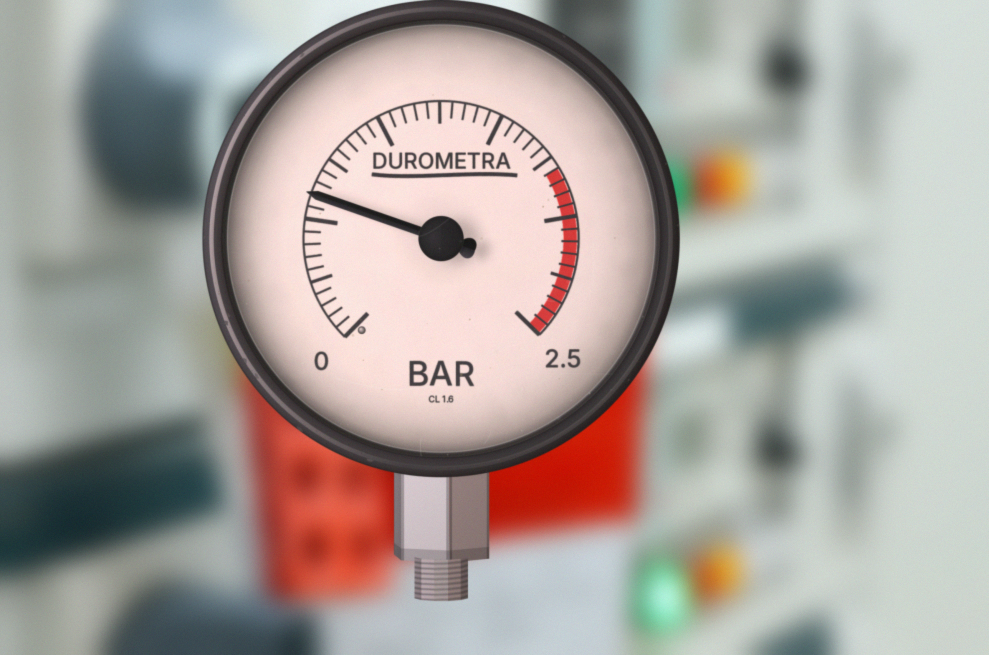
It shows value=0.6 unit=bar
